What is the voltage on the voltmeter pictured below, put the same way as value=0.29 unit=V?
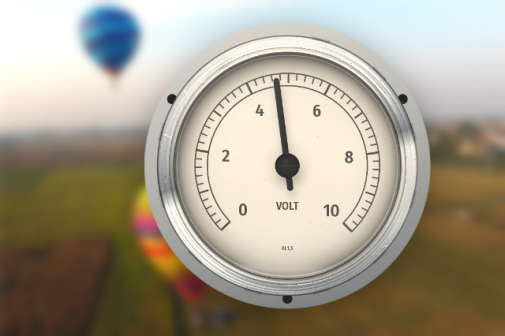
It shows value=4.7 unit=V
